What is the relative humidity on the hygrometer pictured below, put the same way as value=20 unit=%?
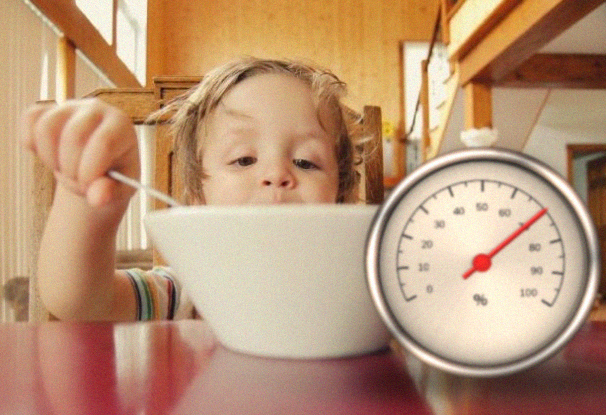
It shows value=70 unit=%
